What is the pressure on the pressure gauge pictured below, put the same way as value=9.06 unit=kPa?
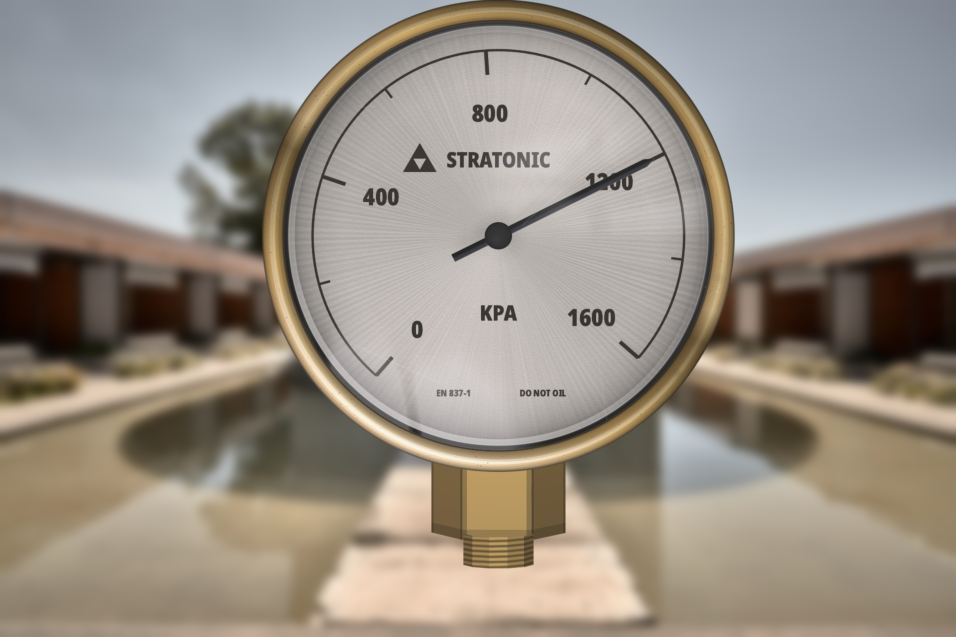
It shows value=1200 unit=kPa
